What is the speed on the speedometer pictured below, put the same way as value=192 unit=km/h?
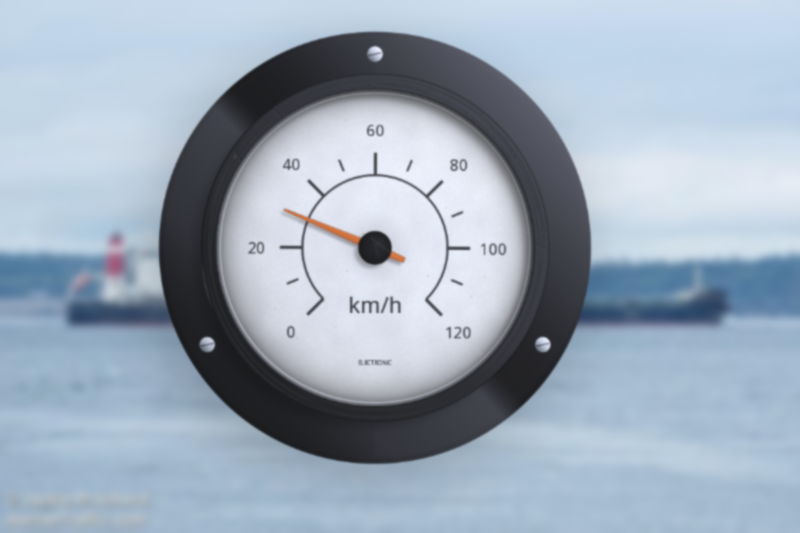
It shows value=30 unit=km/h
